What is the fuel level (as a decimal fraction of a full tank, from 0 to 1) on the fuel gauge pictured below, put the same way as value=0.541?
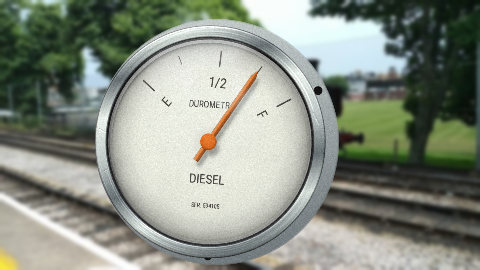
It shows value=0.75
